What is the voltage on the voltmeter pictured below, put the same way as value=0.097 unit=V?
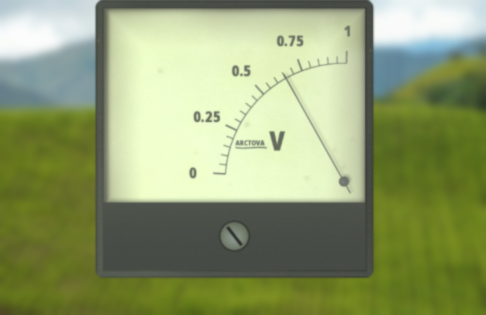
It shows value=0.65 unit=V
